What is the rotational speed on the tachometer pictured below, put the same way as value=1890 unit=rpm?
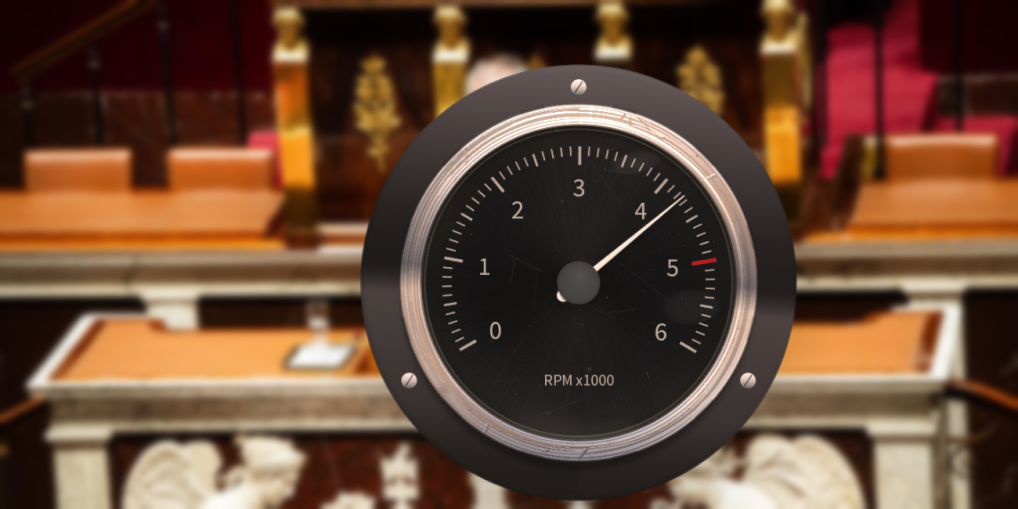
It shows value=4250 unit=rpm
